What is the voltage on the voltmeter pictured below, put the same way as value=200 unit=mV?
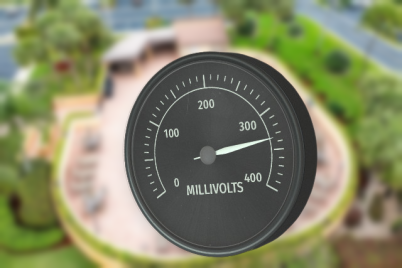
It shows value=335 unit=mV
